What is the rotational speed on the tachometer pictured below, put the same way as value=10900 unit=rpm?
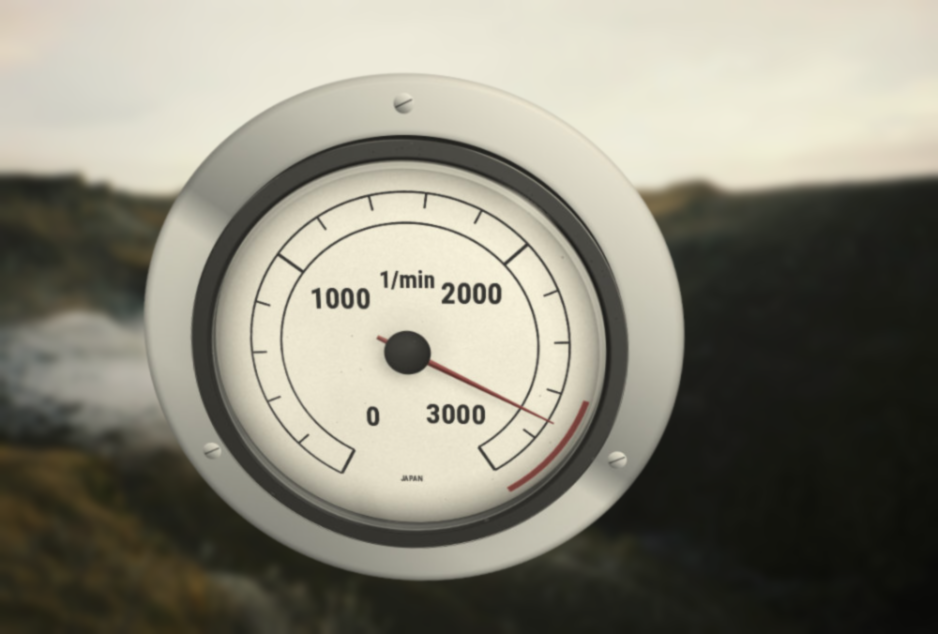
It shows value=2700 unit=rpm
